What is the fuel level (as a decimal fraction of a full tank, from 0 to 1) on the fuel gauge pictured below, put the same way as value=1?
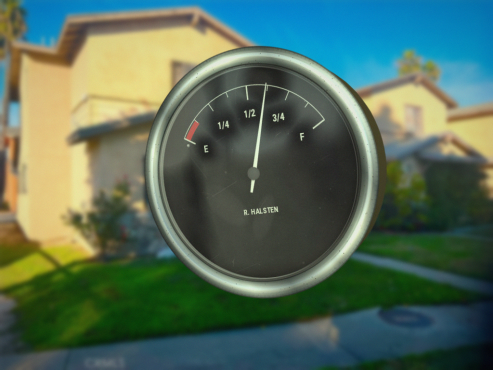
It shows value=0.625
